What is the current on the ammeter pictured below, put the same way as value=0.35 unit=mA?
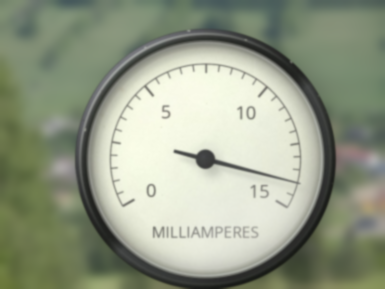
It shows value=14 unit=mA
